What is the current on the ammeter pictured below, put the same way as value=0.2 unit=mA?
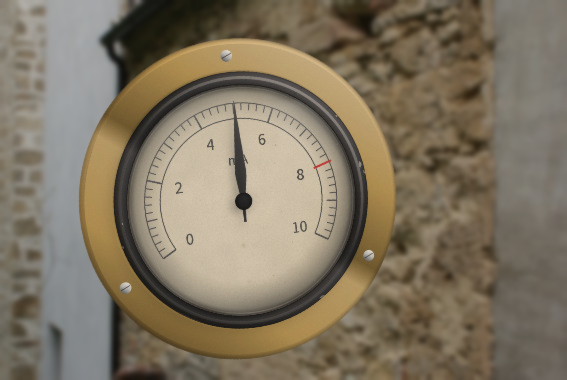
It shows value=5 unit=mA
